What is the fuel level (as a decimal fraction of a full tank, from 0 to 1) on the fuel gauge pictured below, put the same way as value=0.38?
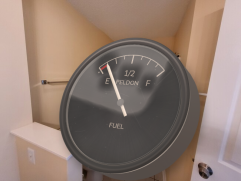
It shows value=0.125
